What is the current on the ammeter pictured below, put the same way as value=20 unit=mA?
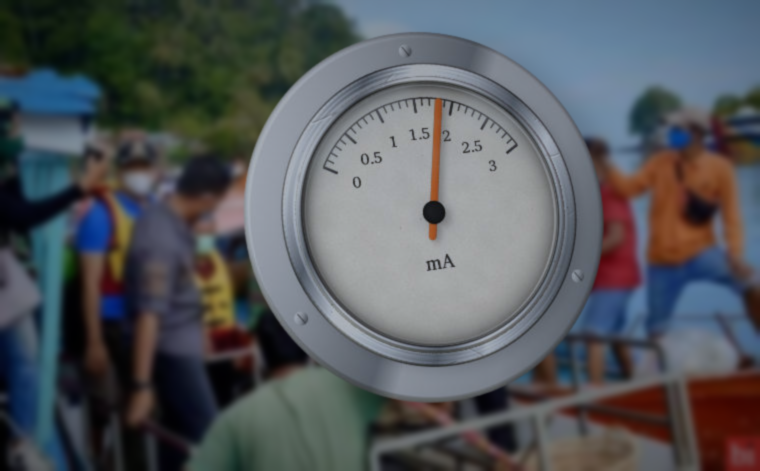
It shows value=1.8 unit=mA
